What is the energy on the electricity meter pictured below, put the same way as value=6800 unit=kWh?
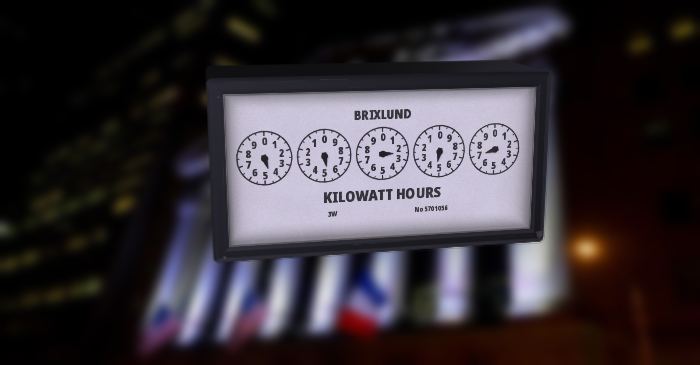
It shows value=45247 unit=kWh
